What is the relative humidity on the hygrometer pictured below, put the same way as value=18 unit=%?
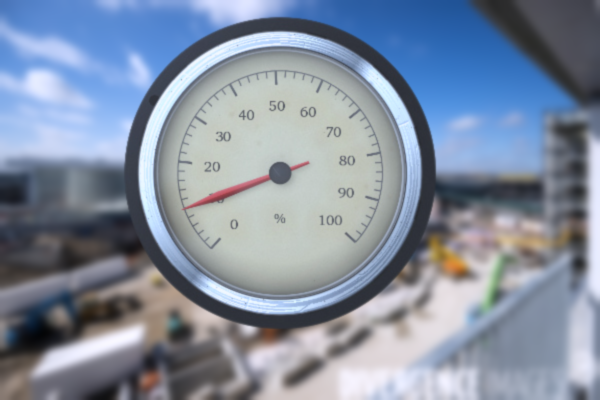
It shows value=10 unit=%
